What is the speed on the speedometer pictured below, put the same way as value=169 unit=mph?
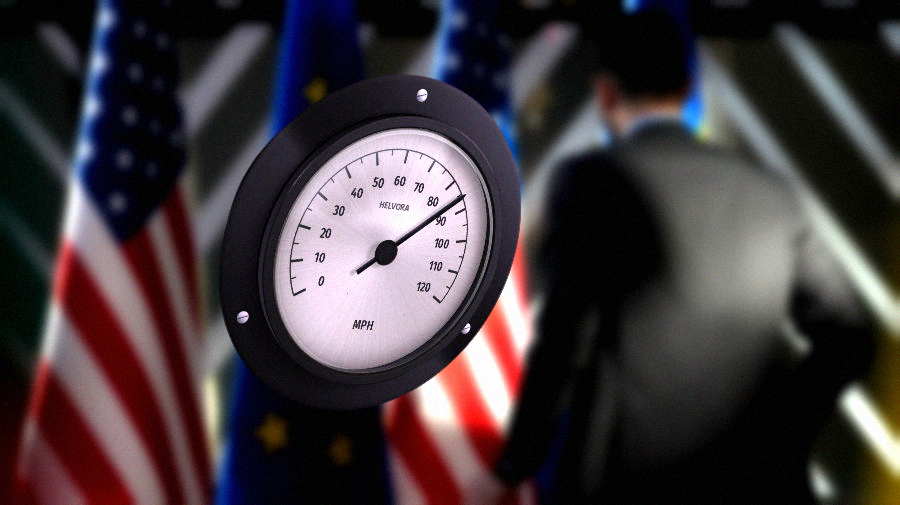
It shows value=85 unit=mph
